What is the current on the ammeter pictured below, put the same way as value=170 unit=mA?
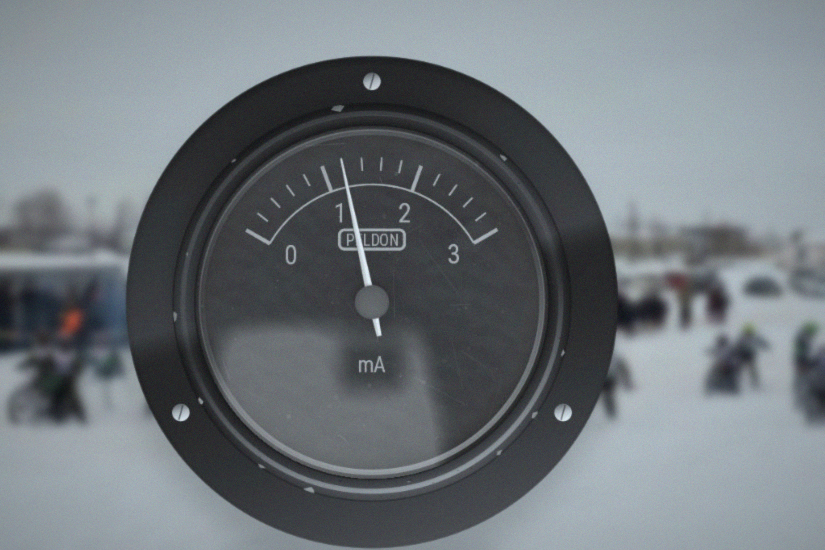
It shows value=1.2 unit=mA
